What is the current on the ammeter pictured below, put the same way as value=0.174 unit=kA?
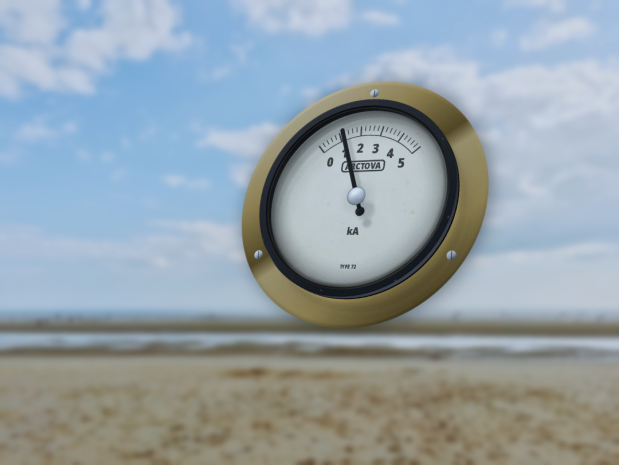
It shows value=1.2 unit=kA
